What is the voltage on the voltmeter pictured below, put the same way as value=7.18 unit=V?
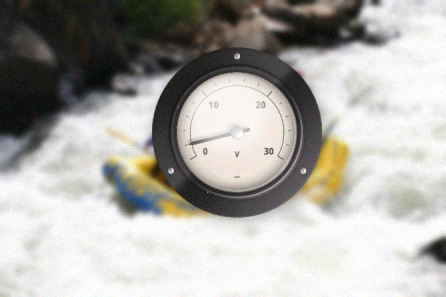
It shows value=2 unit=V
